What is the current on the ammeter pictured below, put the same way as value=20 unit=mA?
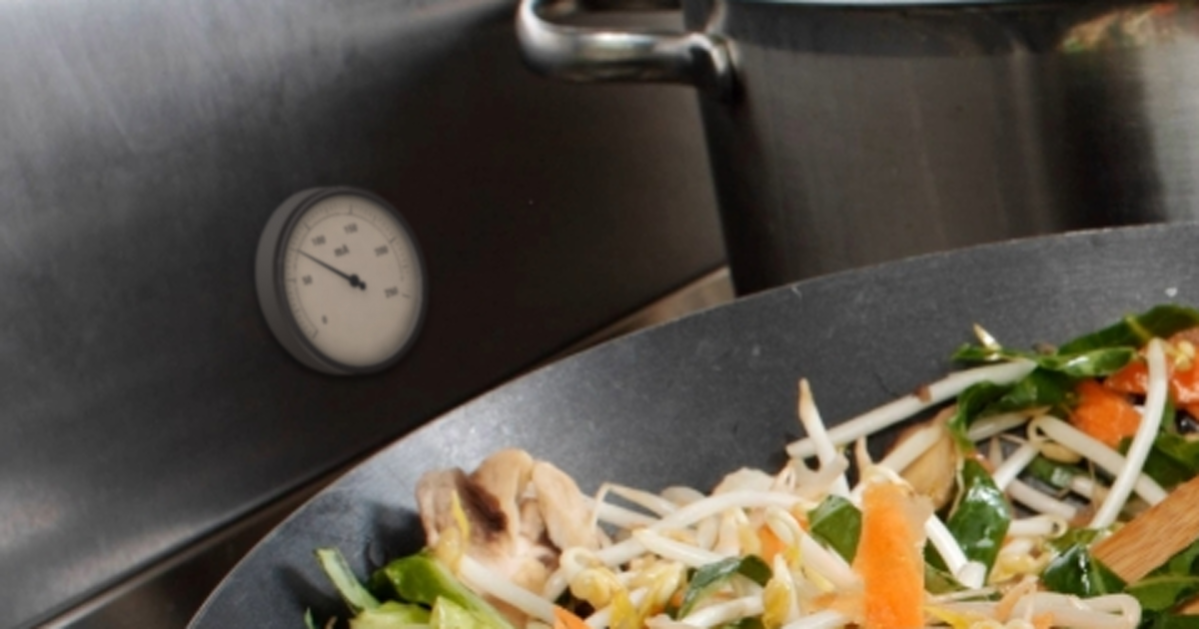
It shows value=75 unit=mA
